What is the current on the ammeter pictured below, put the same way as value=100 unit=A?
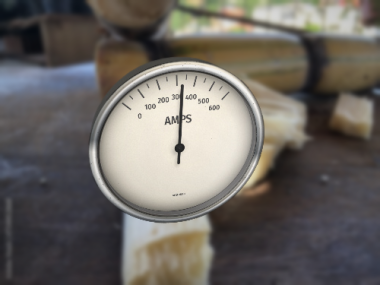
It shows value=325 unit=A
